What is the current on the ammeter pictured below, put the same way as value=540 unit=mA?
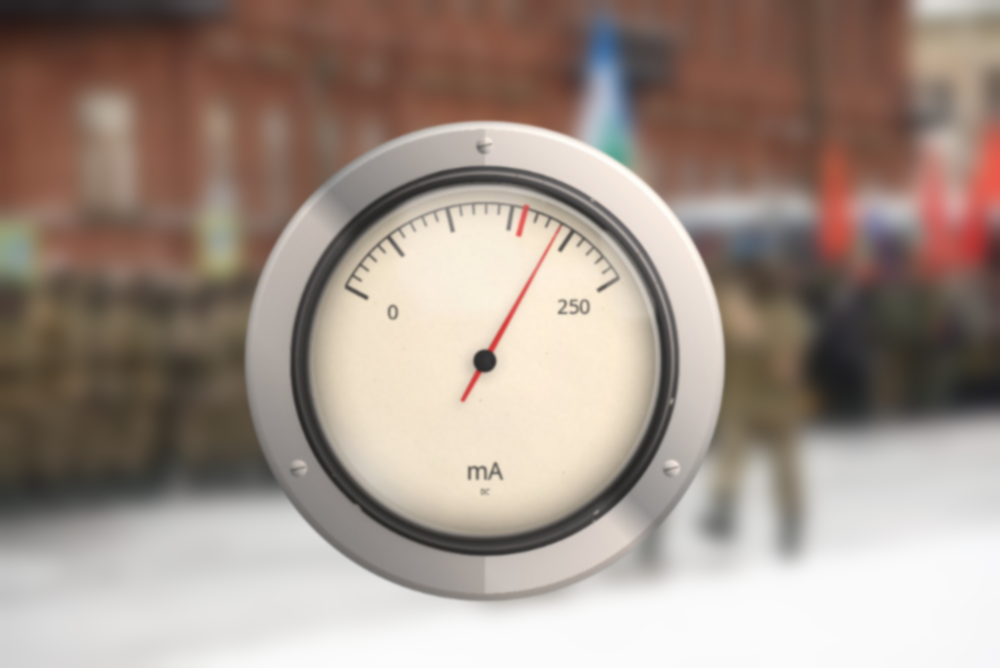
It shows value=190 unit=mA
